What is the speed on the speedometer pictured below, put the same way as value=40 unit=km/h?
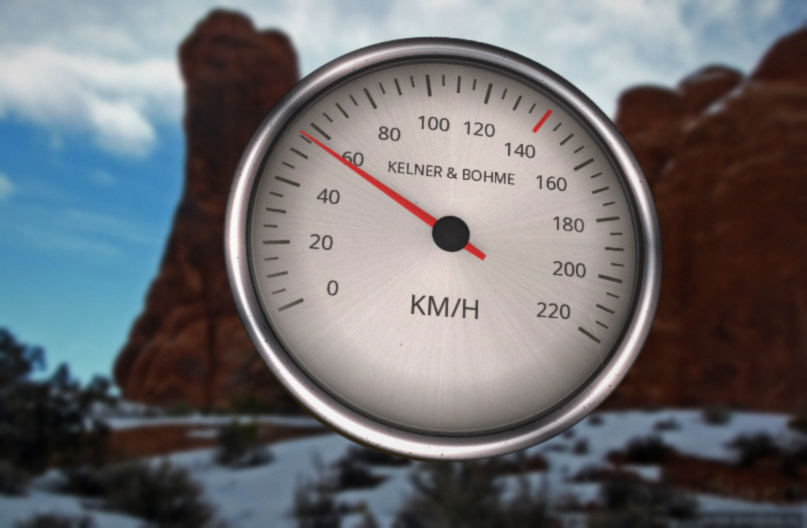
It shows value=55 unit=km/h
